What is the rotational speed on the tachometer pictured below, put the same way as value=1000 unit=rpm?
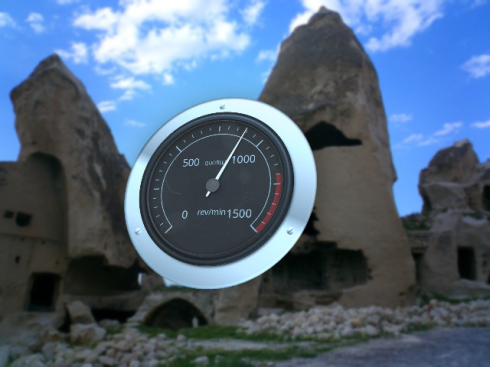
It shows value=900 unit=rpm
